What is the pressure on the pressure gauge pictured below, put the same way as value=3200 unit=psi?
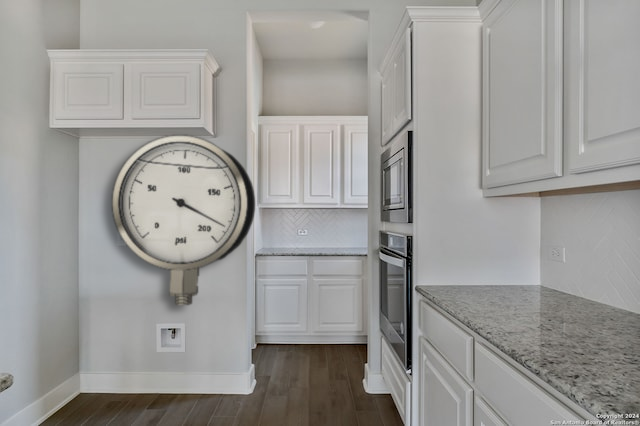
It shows value=185 unit=psi
